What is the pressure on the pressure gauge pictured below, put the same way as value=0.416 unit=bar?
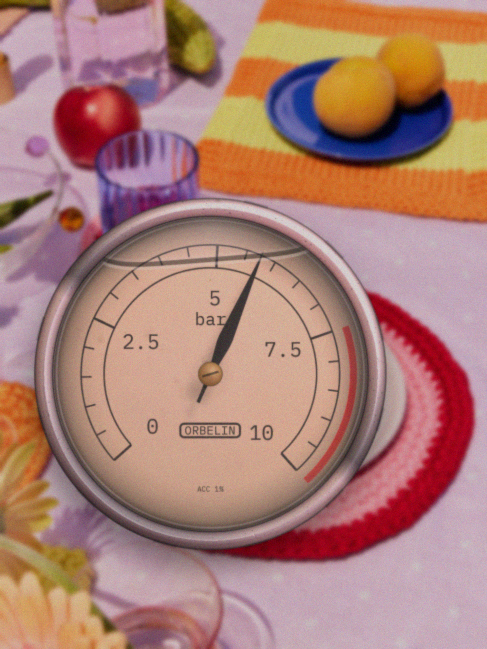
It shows value=5.75 unit=bar
